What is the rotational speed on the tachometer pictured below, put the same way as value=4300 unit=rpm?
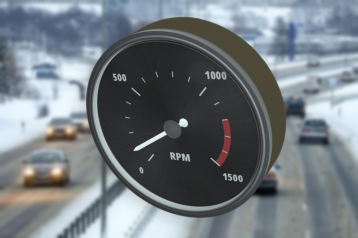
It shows value=100 unit=rpm
